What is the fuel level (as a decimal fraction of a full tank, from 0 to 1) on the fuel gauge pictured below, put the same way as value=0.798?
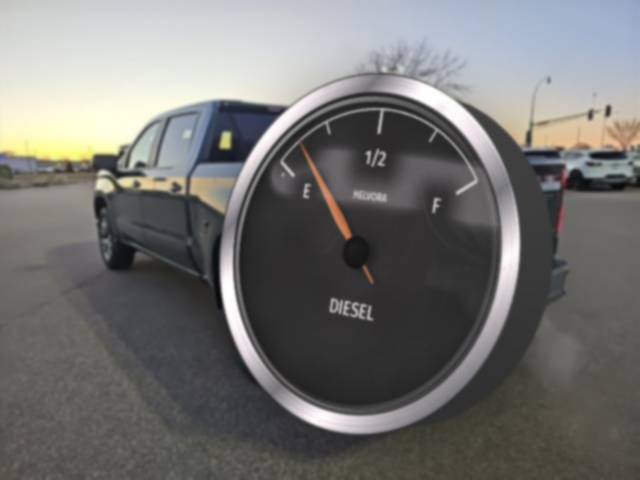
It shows value=0.125
